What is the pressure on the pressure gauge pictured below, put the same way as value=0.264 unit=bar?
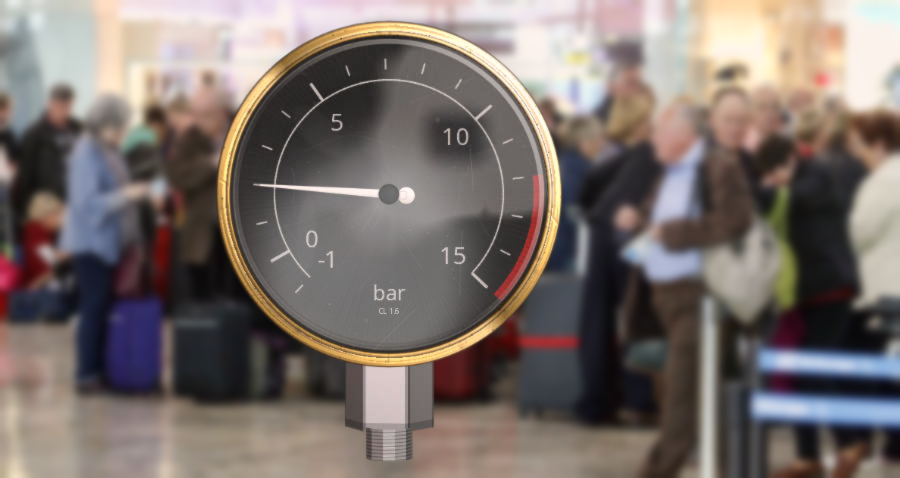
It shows value=2 unit=bar
